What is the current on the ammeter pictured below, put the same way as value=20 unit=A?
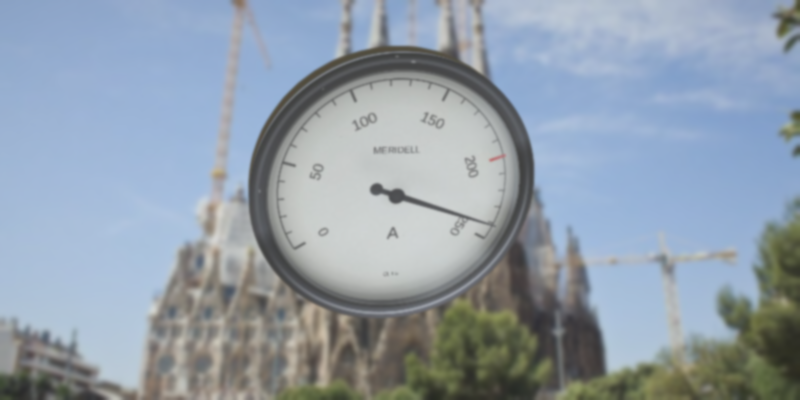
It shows value=240 unit=A
